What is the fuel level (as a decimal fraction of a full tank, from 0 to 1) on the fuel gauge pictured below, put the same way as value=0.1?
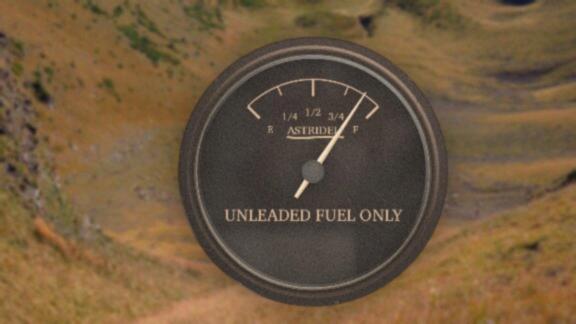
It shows value=0.875
